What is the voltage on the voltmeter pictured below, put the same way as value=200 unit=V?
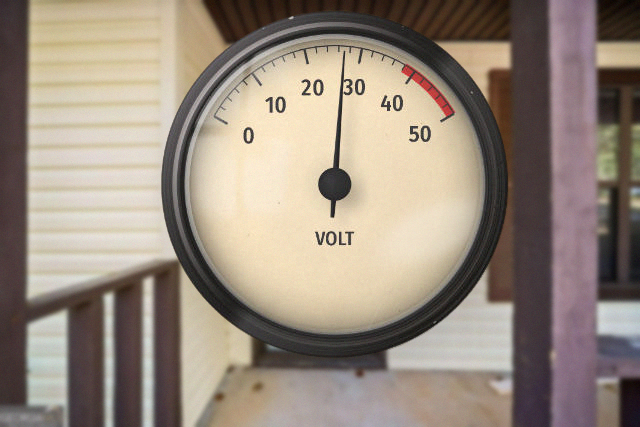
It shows value=27 unit=V
